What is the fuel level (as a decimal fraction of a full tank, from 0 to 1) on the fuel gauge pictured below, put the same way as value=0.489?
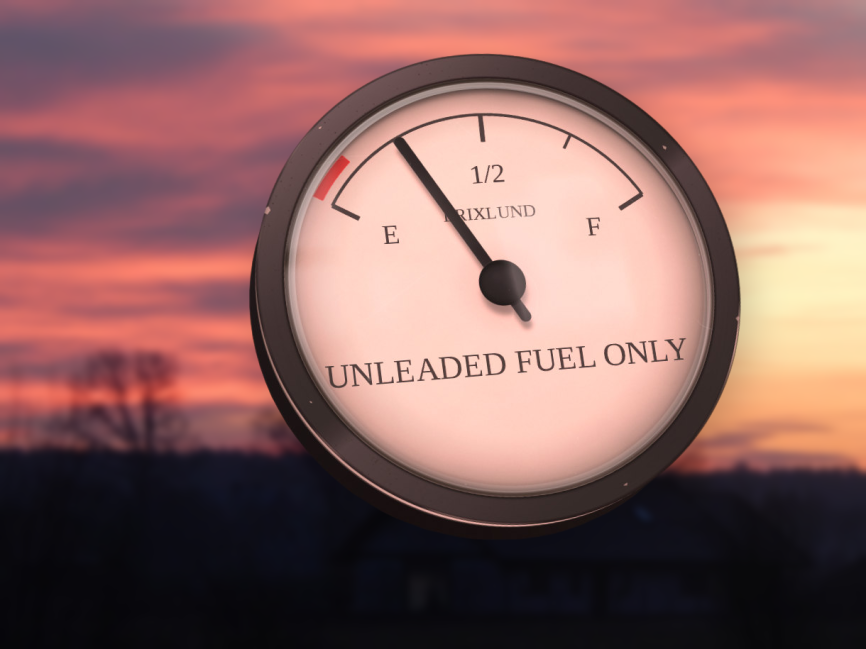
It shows value=0.25
